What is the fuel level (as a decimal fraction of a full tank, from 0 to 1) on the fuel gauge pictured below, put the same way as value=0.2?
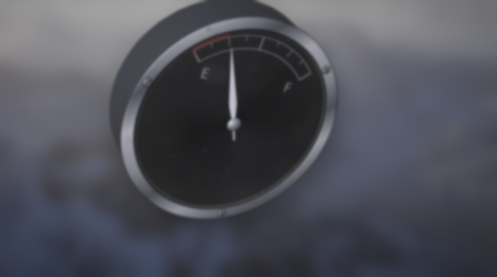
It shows value=0.25
